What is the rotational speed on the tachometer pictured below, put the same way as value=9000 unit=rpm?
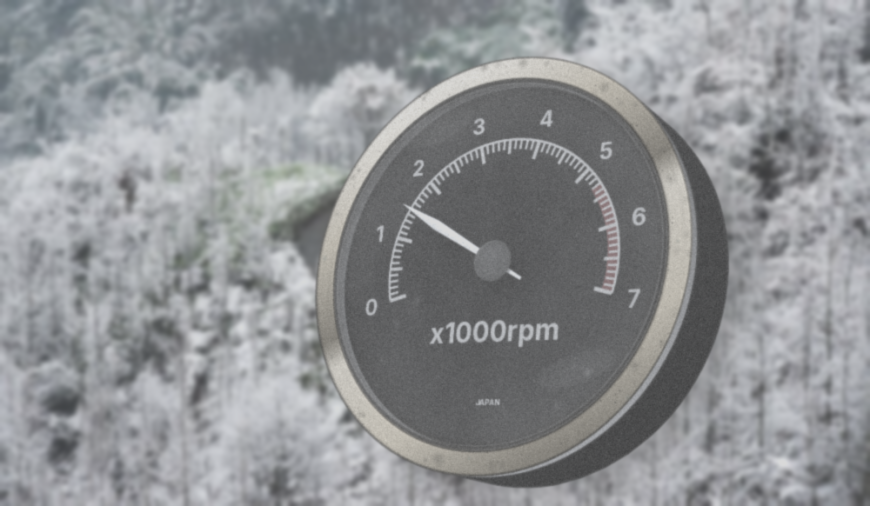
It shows value=1500 unit=rpm
